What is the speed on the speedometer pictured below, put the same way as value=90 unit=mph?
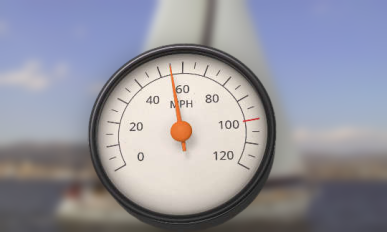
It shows value=55 unit=mph
